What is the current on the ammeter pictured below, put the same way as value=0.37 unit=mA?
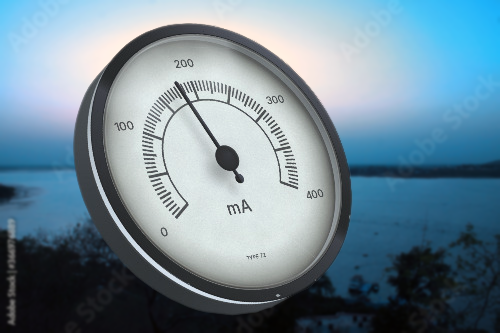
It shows value=175 unit=mA
